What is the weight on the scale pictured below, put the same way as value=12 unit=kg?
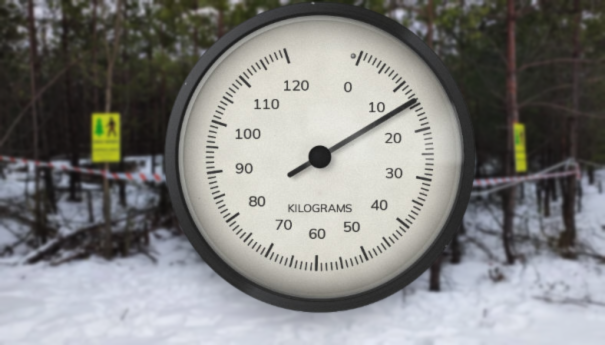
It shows value=14 unit=kg
